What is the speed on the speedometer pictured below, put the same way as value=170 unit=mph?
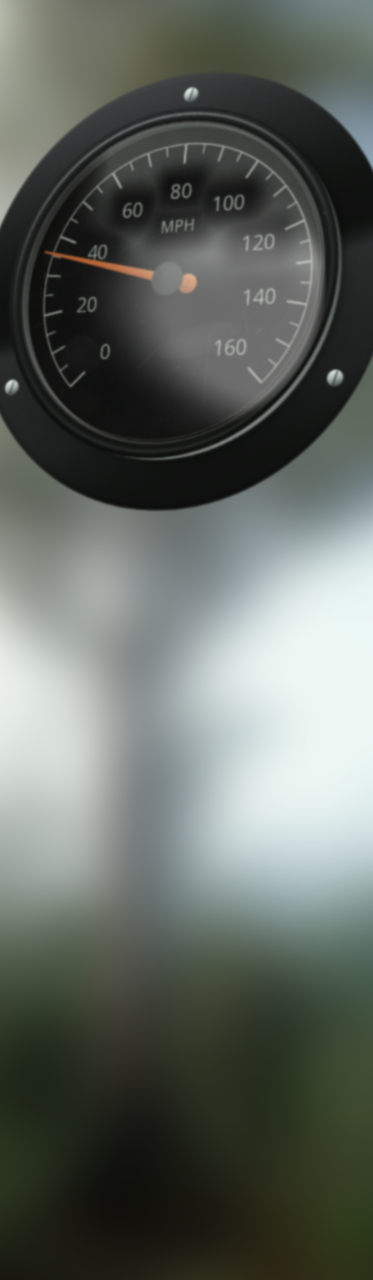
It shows value=35 unit=mph
